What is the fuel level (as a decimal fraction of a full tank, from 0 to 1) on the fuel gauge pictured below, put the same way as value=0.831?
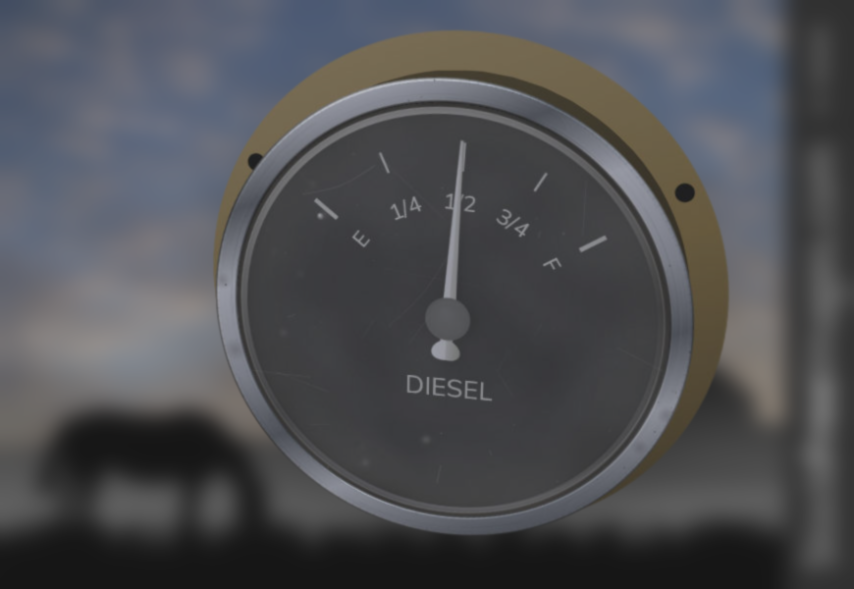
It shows value=0.5
